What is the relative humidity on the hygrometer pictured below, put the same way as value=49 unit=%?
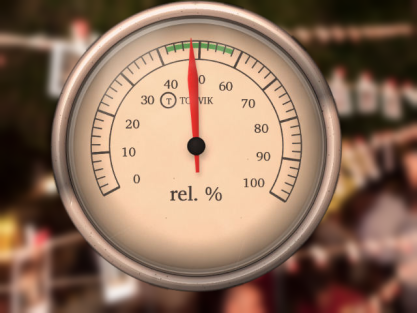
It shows value=48 unit=%
